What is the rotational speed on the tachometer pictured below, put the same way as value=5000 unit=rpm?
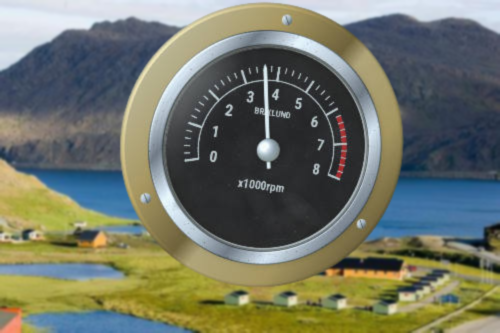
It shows value=3600 unit=rpm
